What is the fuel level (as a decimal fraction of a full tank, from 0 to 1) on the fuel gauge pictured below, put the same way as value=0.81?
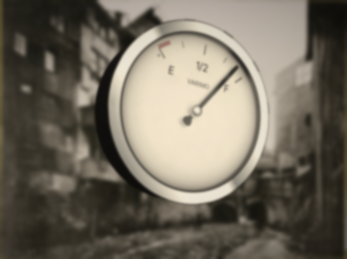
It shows value=0.875
